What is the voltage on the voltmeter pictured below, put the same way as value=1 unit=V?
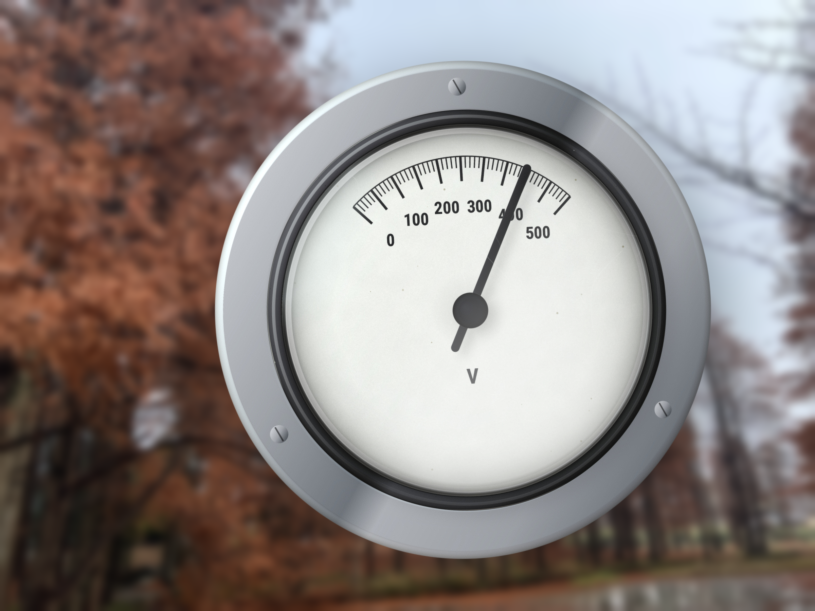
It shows value=390 unit=V
